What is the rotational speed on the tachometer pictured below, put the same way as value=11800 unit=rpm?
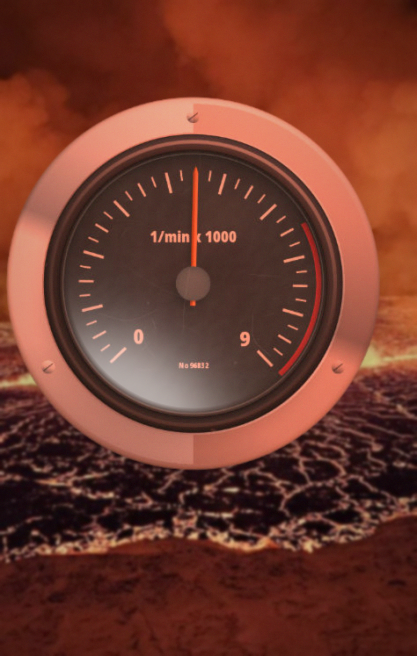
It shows value=4500 unit=rpm
